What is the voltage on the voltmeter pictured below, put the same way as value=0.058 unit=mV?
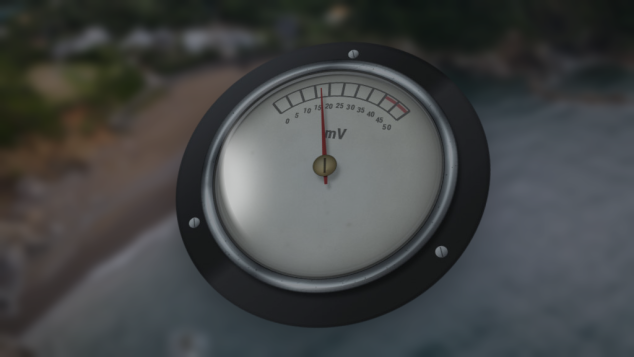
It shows value=17.5 unit=mV
